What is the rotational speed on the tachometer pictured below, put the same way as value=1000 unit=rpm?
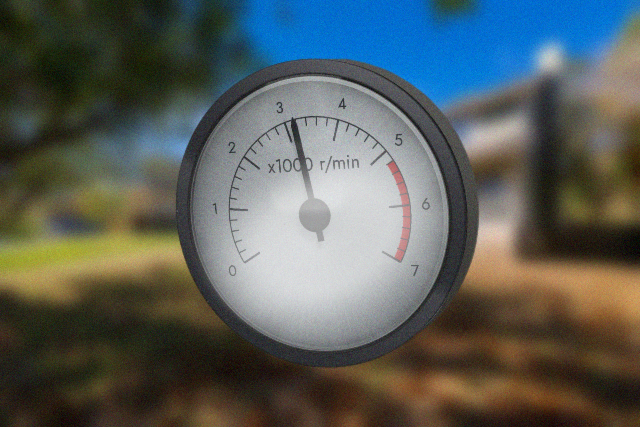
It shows value=3200 unit=rpm
